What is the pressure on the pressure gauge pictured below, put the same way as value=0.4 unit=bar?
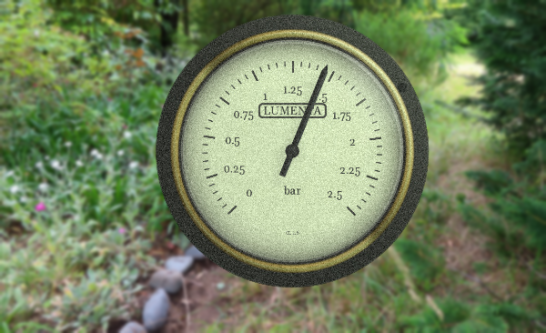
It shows value=1.45 unit=bar
